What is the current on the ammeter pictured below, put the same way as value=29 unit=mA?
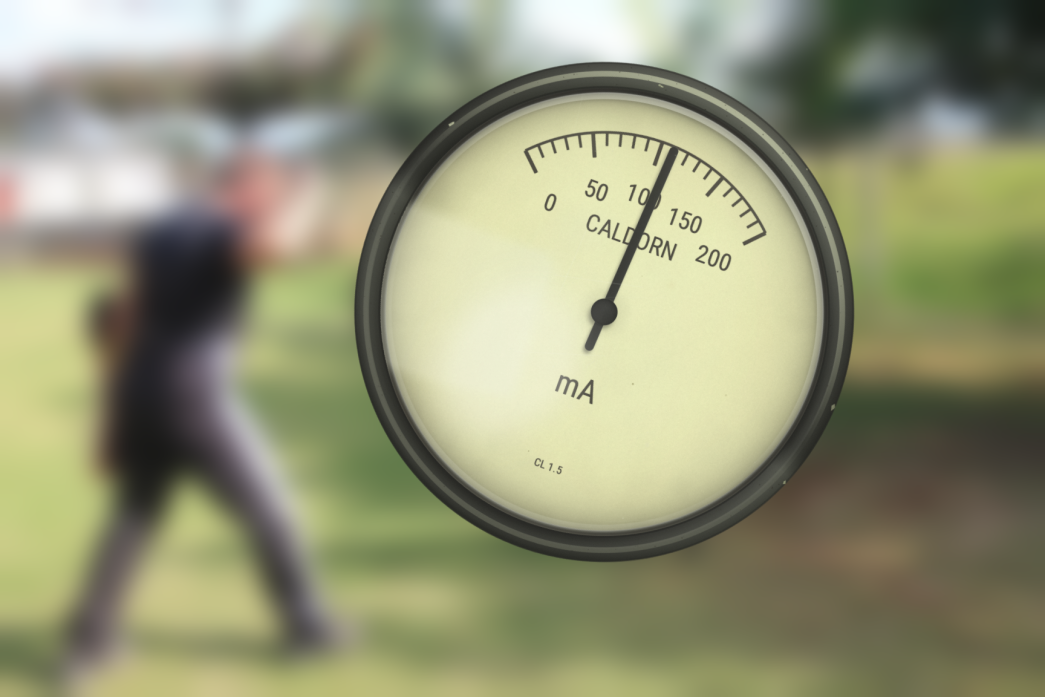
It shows value=110 unit=mA
